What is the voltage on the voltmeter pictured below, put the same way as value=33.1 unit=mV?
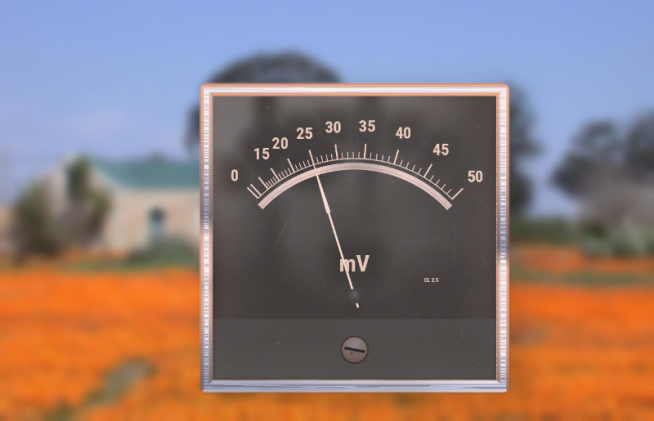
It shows value=25 unit=mV
